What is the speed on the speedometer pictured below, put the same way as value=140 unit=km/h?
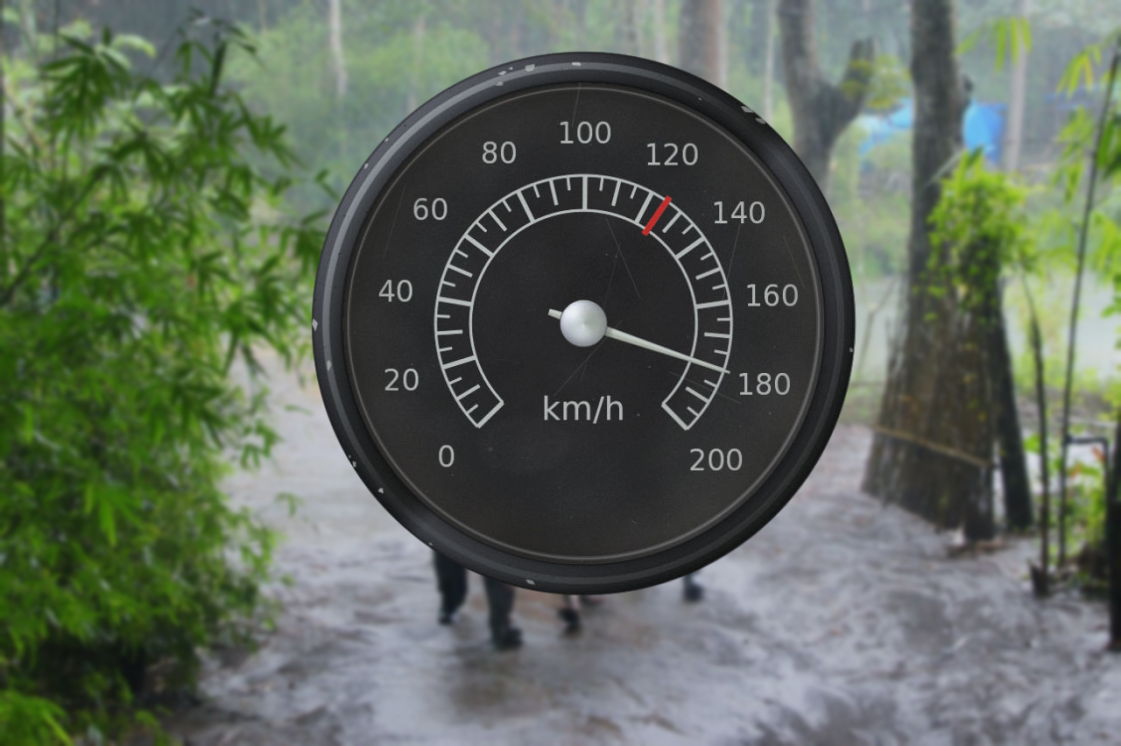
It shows value=180 unit=km/h
